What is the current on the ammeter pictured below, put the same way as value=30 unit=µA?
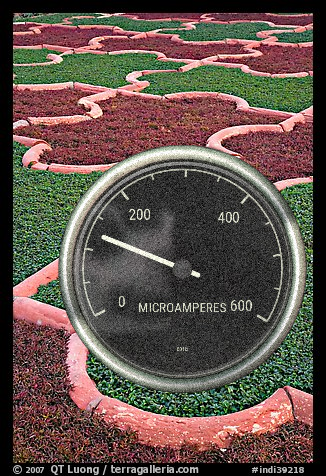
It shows value=125 unit=µA
